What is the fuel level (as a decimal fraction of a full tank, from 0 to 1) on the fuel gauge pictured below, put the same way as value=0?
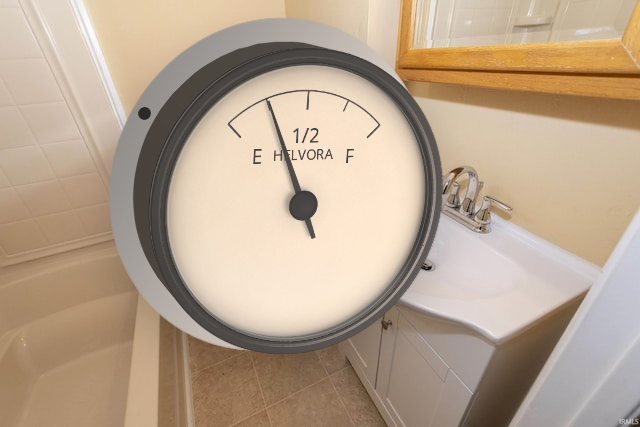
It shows value=0.25
